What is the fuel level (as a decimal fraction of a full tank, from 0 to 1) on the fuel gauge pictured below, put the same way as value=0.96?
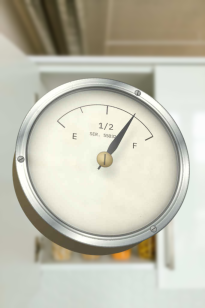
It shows value=0.75
